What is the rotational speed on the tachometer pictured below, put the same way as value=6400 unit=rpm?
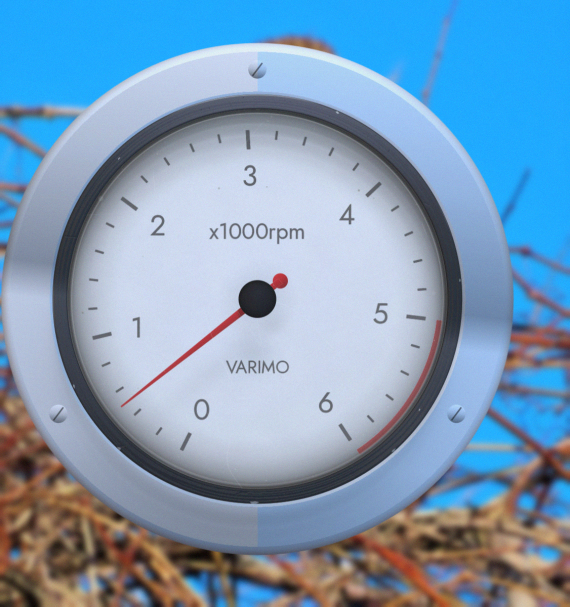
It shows value=500 unit=rpm
